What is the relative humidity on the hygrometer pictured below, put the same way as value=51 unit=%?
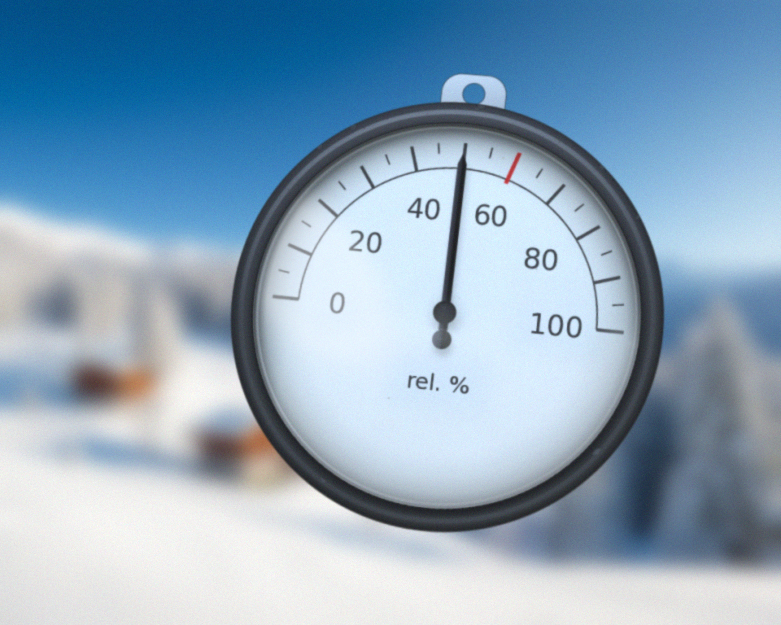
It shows value=50 unit=%
